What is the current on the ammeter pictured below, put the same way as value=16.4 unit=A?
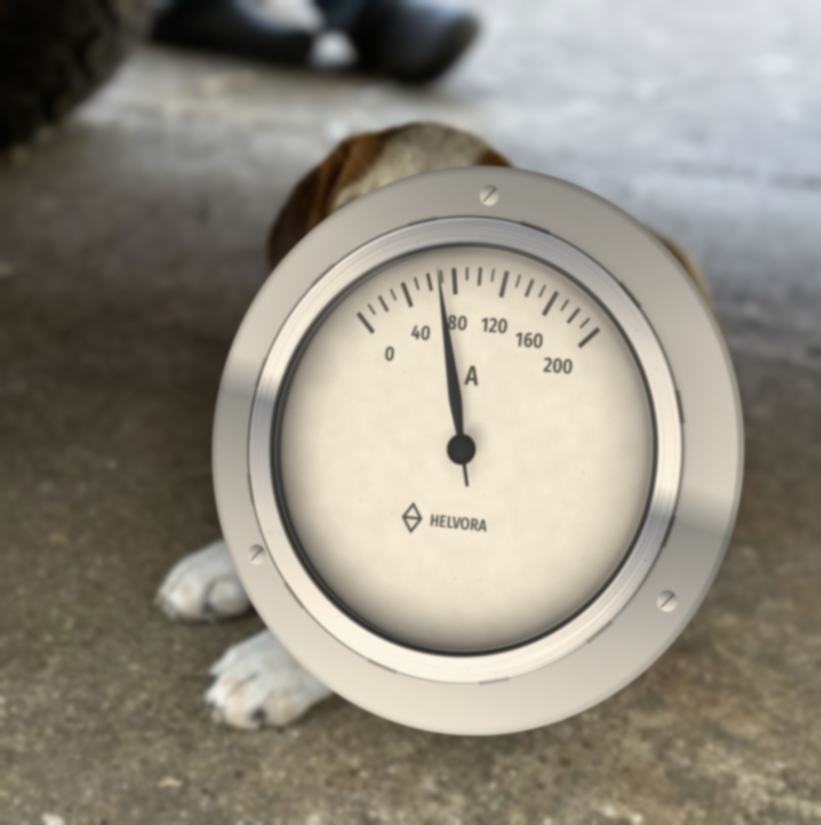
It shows value=70 unit=A
